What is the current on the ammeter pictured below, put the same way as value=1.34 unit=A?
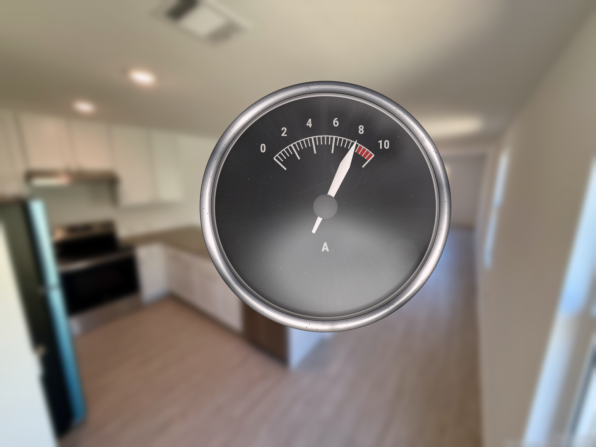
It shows value=8 unit=A
